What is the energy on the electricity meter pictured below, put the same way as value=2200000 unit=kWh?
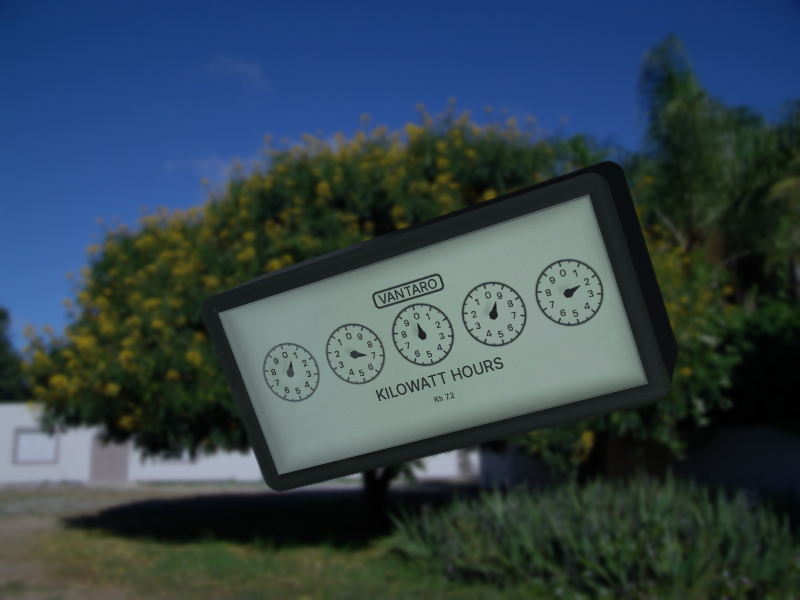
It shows value=6992 unit=kWh
